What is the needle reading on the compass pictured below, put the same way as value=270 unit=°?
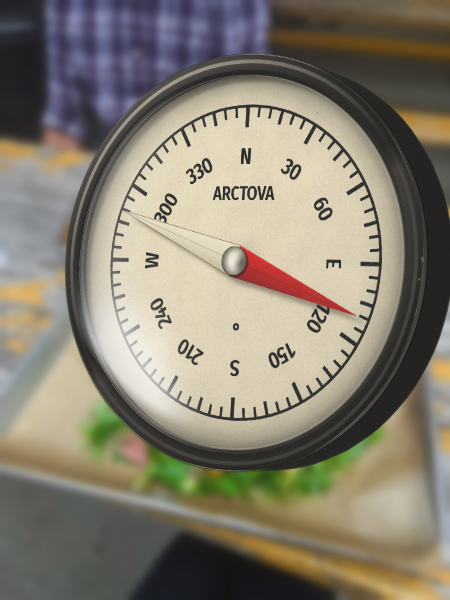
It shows value=110 unit=°
